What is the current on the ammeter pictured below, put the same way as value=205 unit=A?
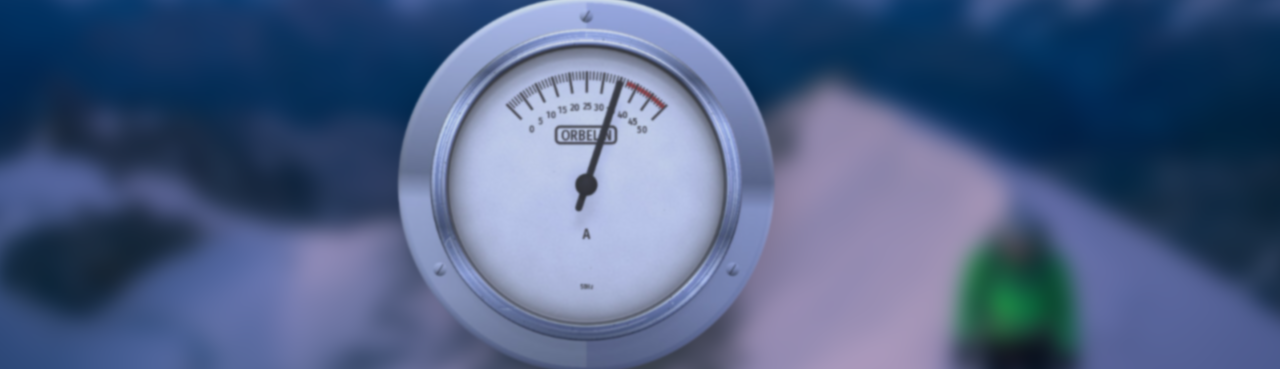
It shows value=35 unit=A
